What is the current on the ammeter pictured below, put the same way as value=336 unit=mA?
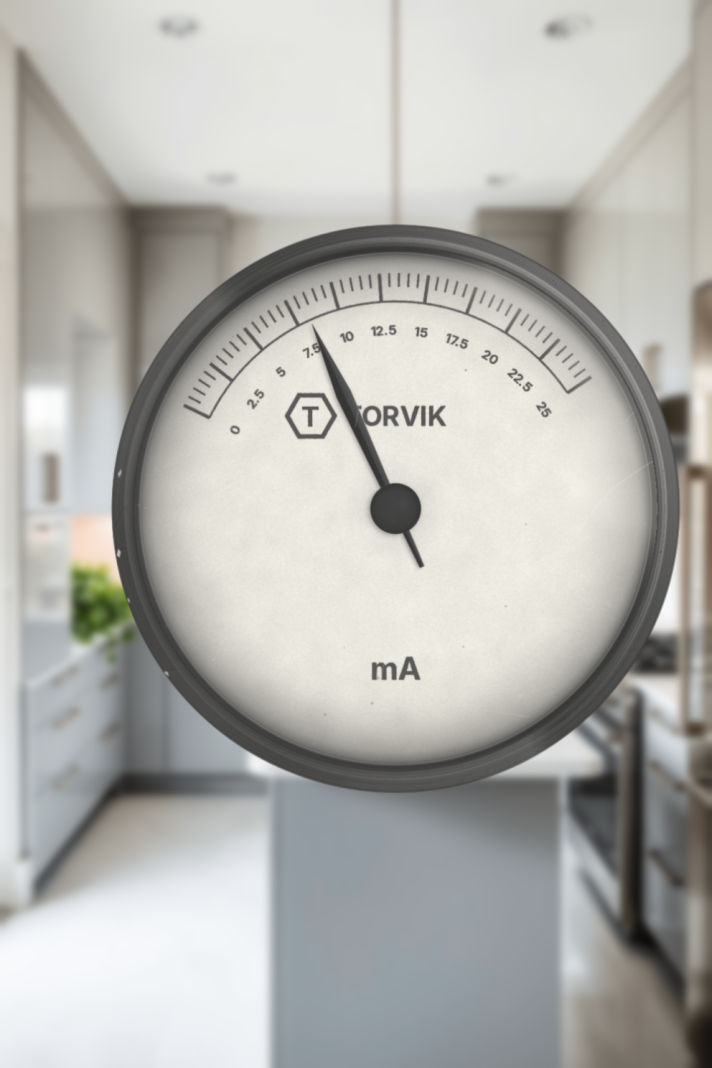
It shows value=8.25 unit=mA
